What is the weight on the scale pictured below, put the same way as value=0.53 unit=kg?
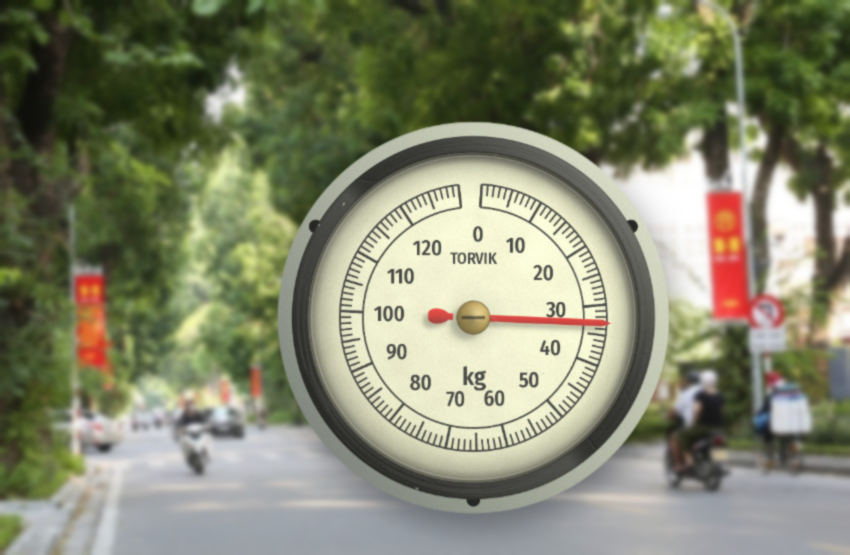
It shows value=33 unit=kg
